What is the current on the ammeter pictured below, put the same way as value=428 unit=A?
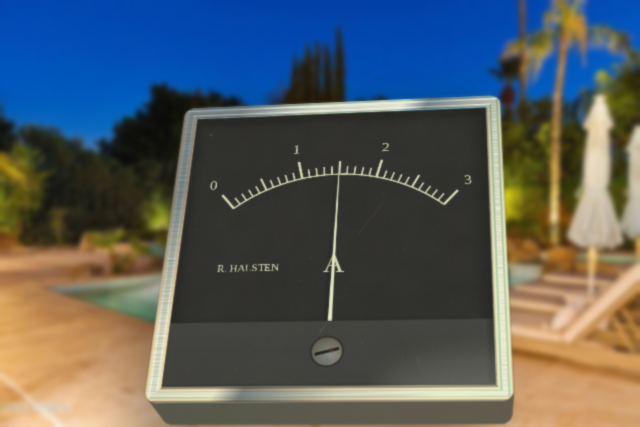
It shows value=1.5 unit=A
